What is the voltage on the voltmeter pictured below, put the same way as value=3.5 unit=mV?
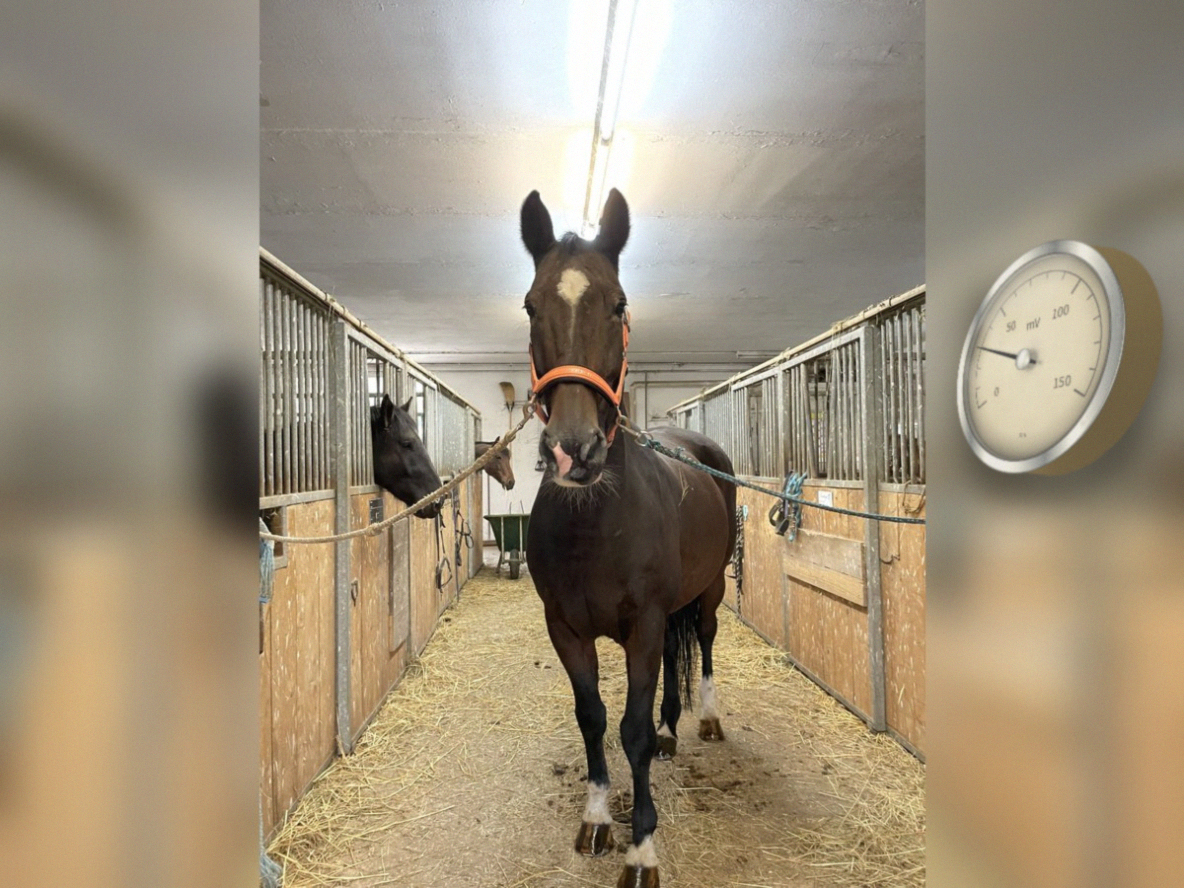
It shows value=30 unit=mV
